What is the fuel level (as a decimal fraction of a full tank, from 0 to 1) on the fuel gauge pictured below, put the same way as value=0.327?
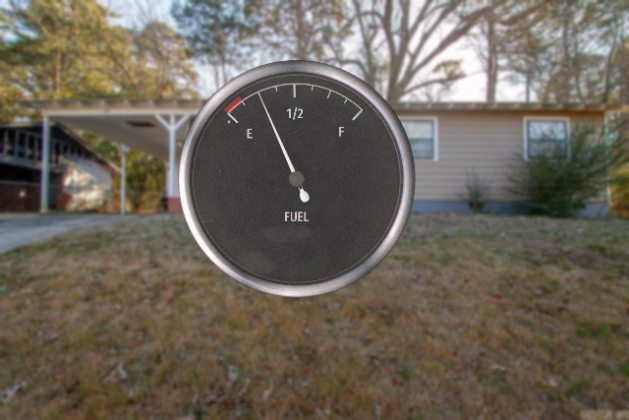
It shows value=0.25
